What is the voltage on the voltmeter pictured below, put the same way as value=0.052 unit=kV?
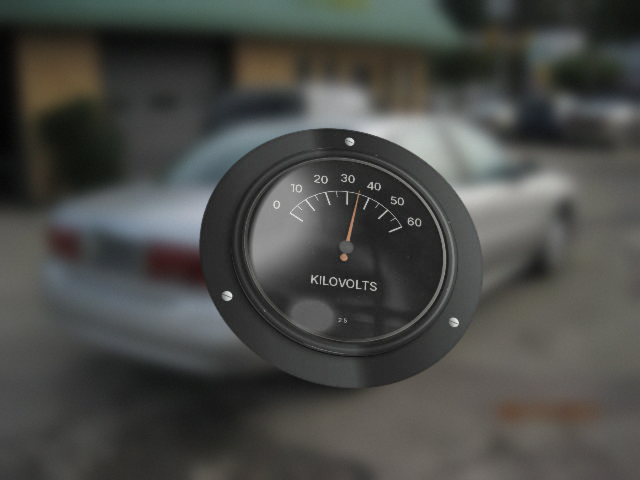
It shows value=35 unit=kV
